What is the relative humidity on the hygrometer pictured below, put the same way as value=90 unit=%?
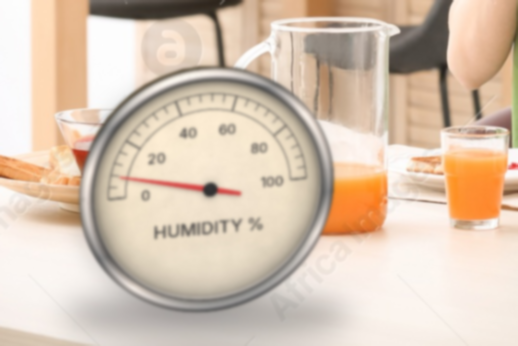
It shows value=8 unit=%
